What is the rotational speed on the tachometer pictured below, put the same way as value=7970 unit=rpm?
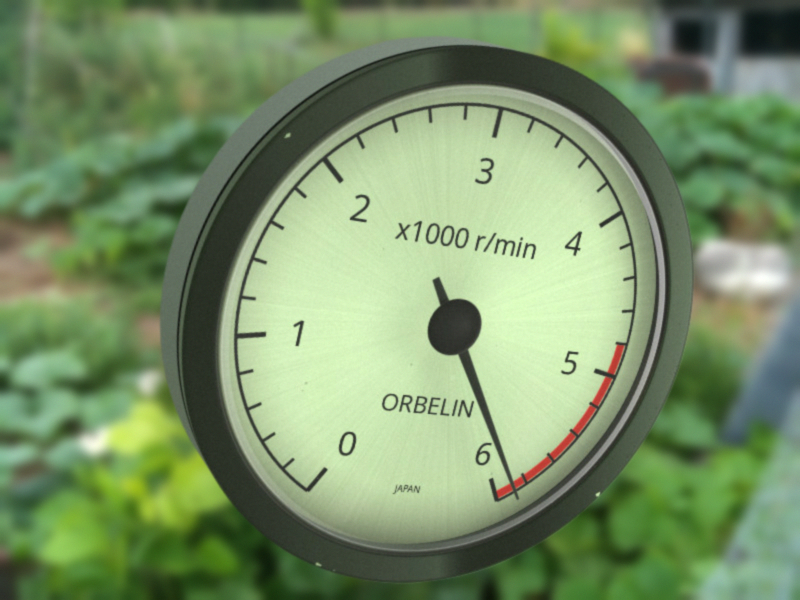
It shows value=5900 unit=rpm
